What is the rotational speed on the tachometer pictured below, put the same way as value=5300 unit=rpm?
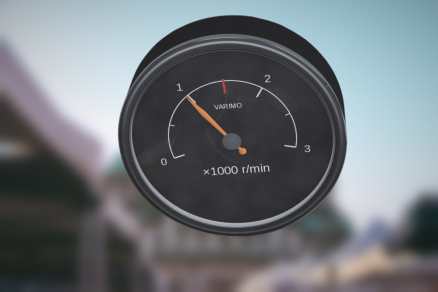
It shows value=1000 unit=rpm
